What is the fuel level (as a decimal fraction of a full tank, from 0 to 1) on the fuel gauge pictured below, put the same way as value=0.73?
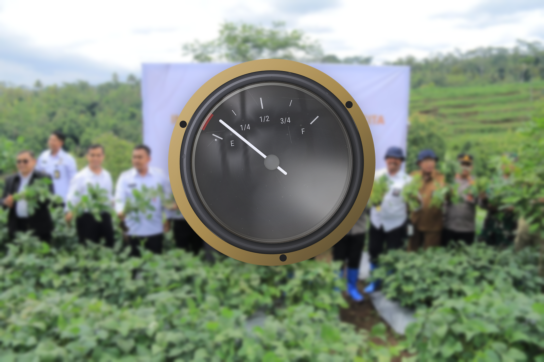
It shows value=0.125
